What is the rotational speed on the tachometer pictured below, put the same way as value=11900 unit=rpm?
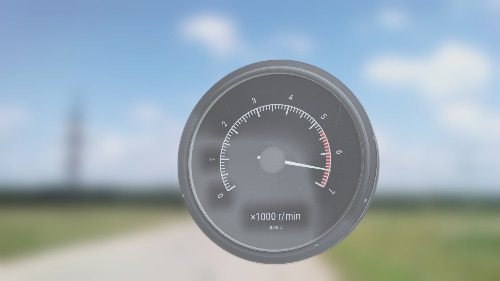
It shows value=6500 unit=rpm
